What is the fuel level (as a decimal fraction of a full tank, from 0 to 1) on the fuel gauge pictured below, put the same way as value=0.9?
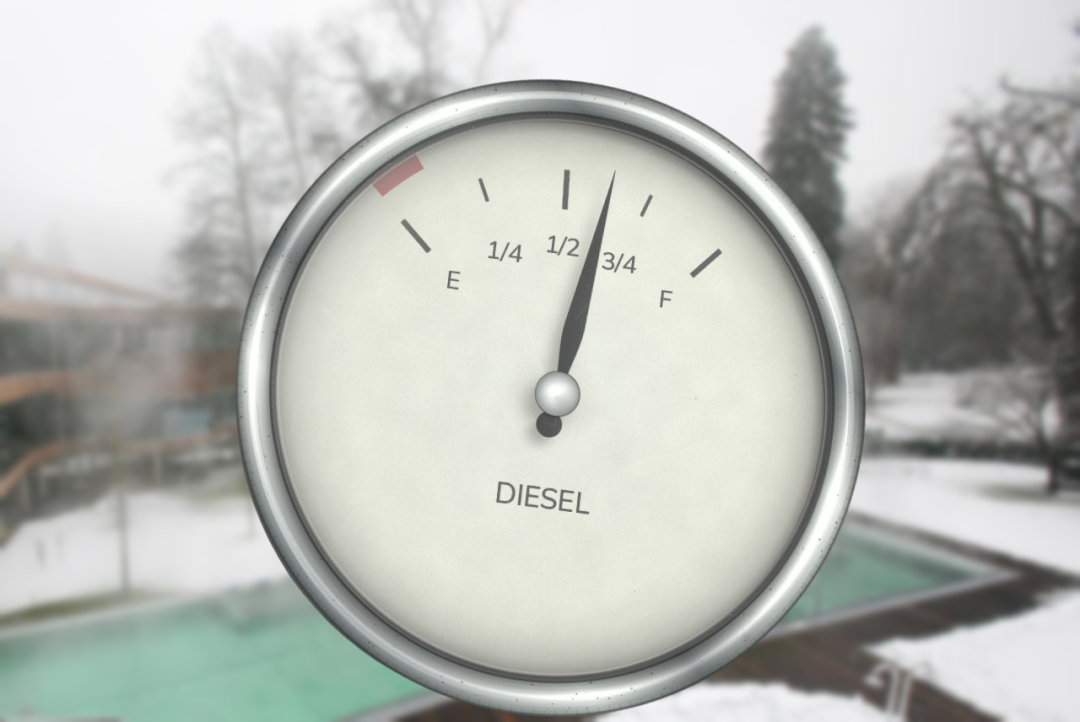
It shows value=0.625
